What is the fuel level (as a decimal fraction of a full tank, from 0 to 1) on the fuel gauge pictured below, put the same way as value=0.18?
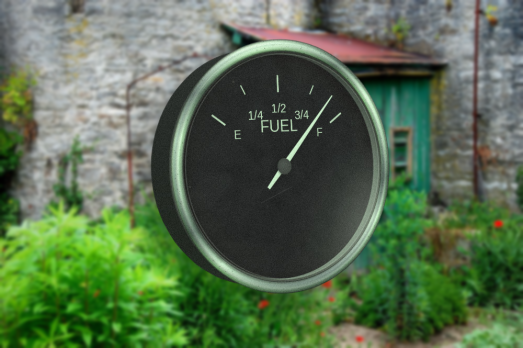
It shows value=0.875
